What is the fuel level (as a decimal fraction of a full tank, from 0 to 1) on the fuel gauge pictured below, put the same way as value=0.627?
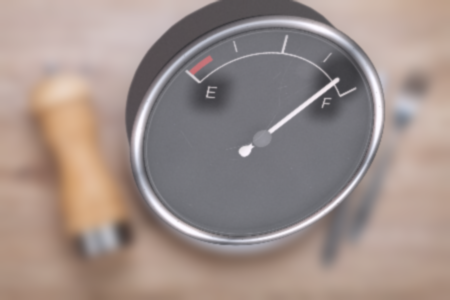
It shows value=0.875
